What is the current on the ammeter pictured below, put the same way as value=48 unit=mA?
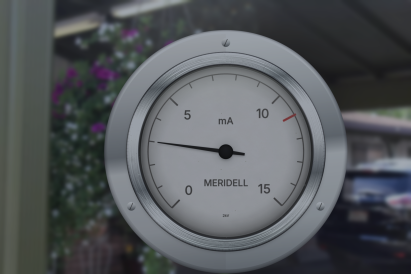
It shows value=3 unit=mA
